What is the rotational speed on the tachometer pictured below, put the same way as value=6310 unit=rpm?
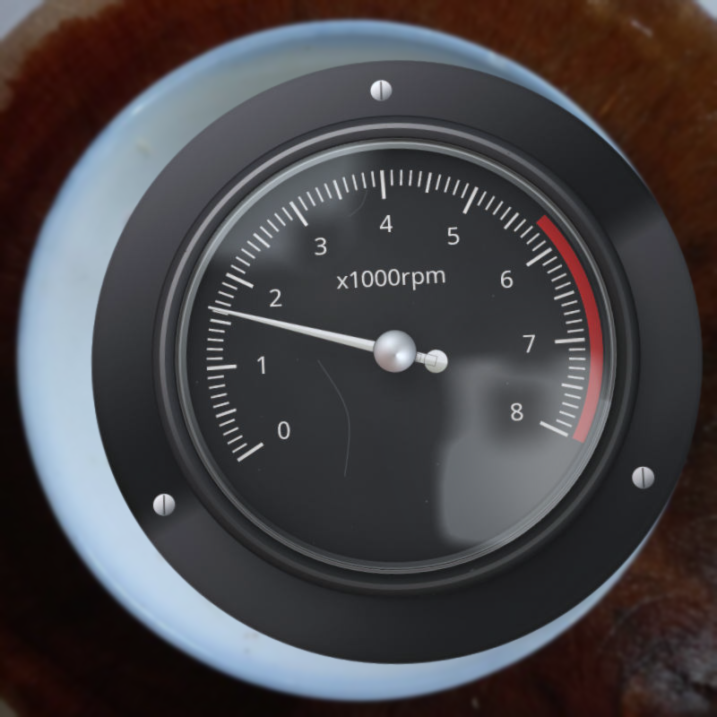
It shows value=1600 unit=rpm
